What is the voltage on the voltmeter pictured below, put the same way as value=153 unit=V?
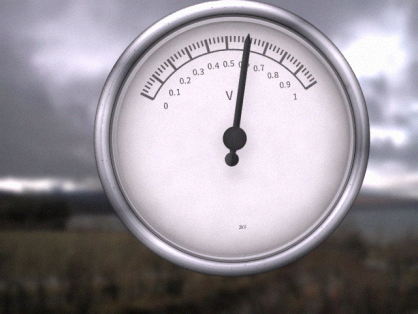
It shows value=0.6 unit=V
